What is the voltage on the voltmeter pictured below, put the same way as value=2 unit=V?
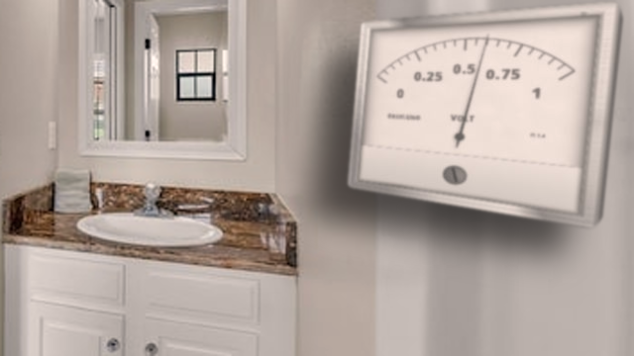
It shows value=0.6 unit=V
